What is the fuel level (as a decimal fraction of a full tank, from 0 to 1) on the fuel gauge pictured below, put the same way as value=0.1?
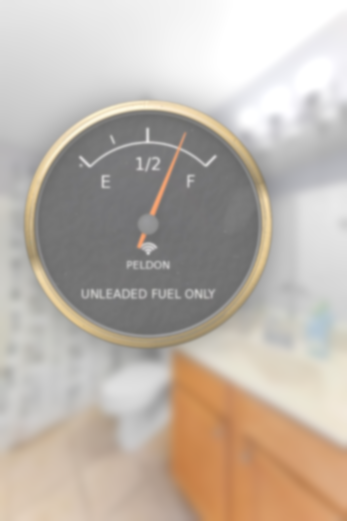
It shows value=0.75
